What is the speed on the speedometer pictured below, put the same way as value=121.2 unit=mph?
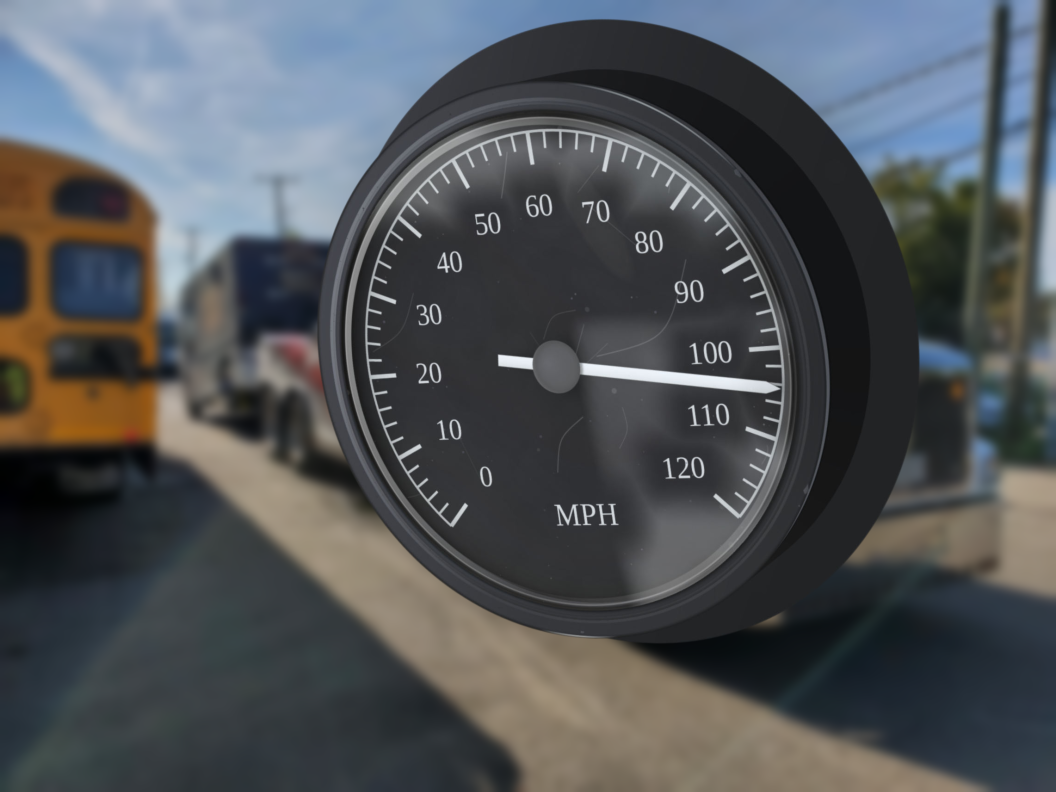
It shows value=104 unit=mph
